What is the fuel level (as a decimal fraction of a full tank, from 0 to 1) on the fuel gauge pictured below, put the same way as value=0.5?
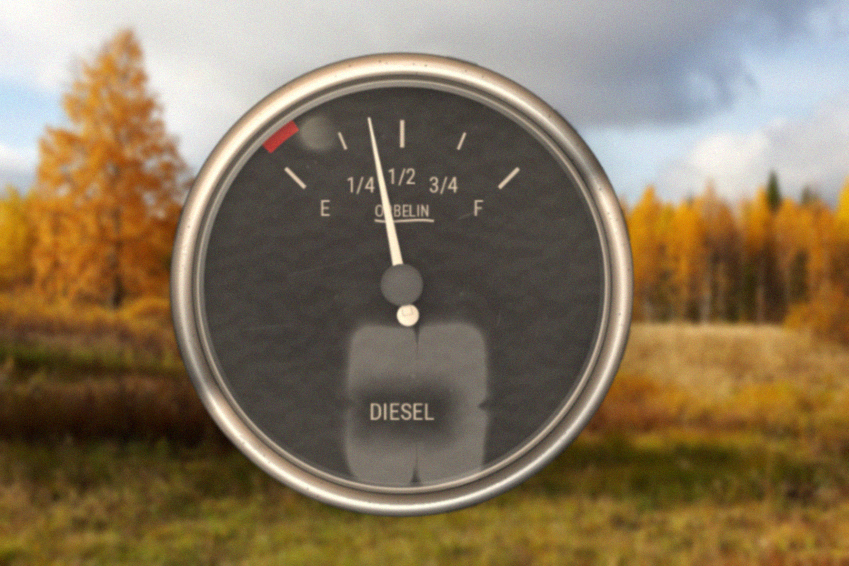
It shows value=0.375
